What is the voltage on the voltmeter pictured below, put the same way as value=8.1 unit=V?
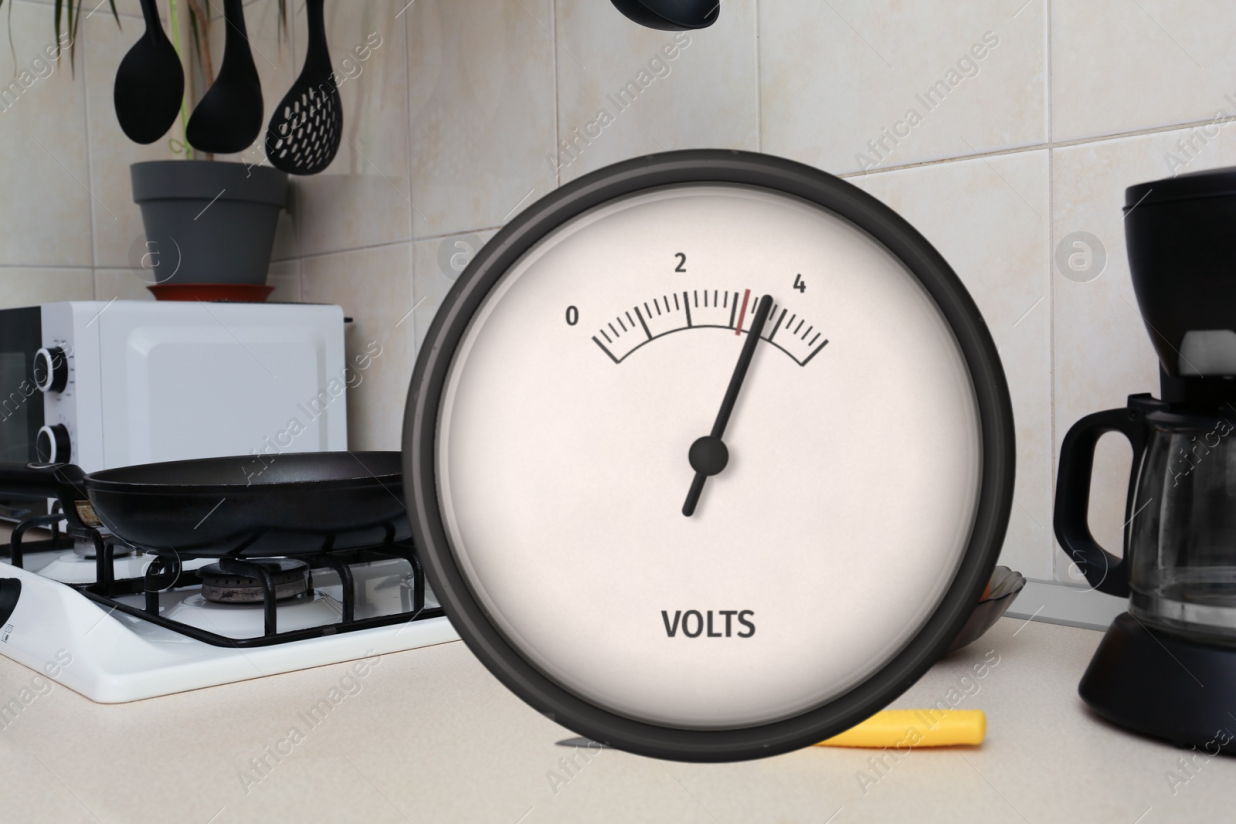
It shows value=3.6 unit=V
